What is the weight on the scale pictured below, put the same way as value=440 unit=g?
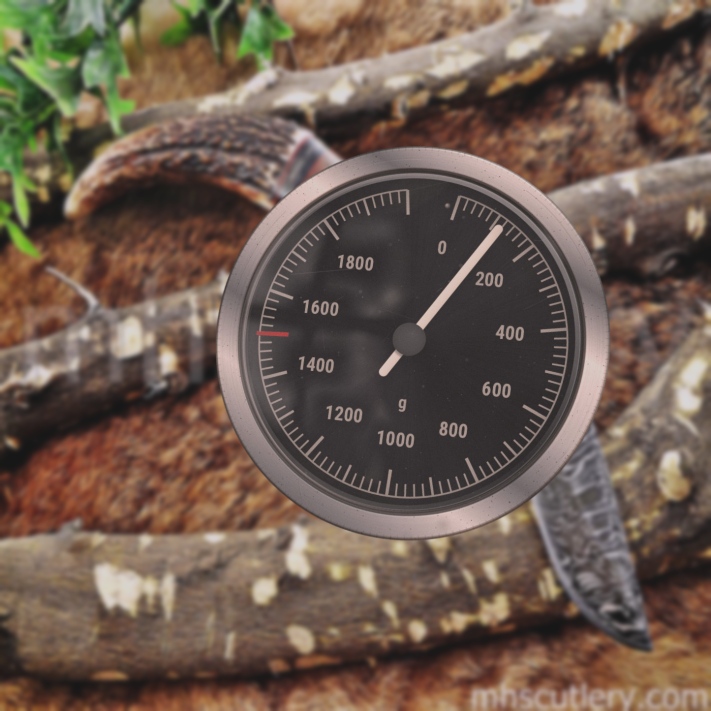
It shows value=120 unit=g
